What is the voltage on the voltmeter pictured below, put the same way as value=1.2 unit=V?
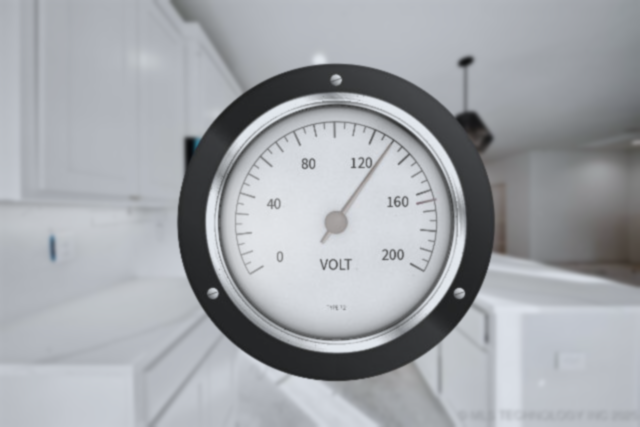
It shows value=130 unit=V
